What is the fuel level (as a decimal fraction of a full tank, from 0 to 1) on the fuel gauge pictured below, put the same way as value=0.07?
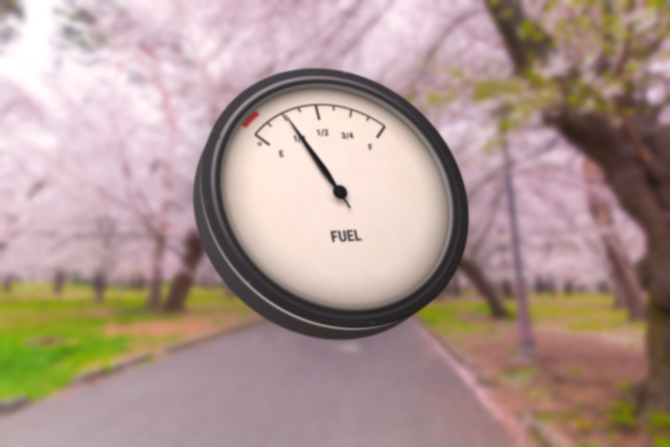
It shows value=0.25
